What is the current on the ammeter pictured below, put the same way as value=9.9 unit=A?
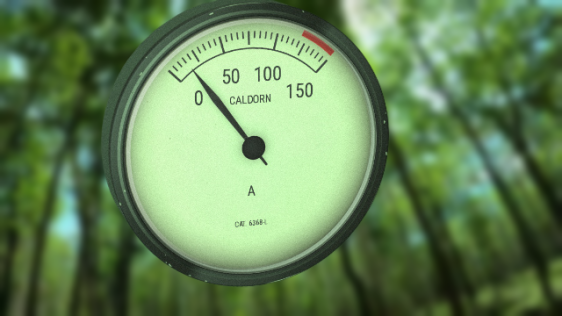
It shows value=15 unit=A
